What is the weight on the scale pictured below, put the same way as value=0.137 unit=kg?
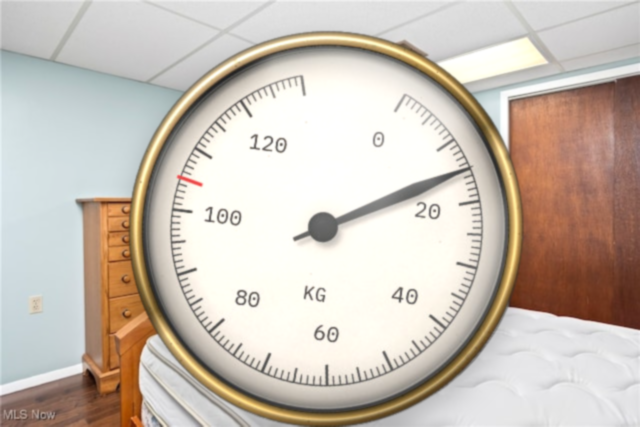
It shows value=15 unit=kg
